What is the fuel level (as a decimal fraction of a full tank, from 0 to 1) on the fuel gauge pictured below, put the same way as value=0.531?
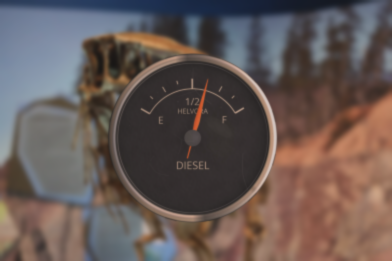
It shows value=0.625
